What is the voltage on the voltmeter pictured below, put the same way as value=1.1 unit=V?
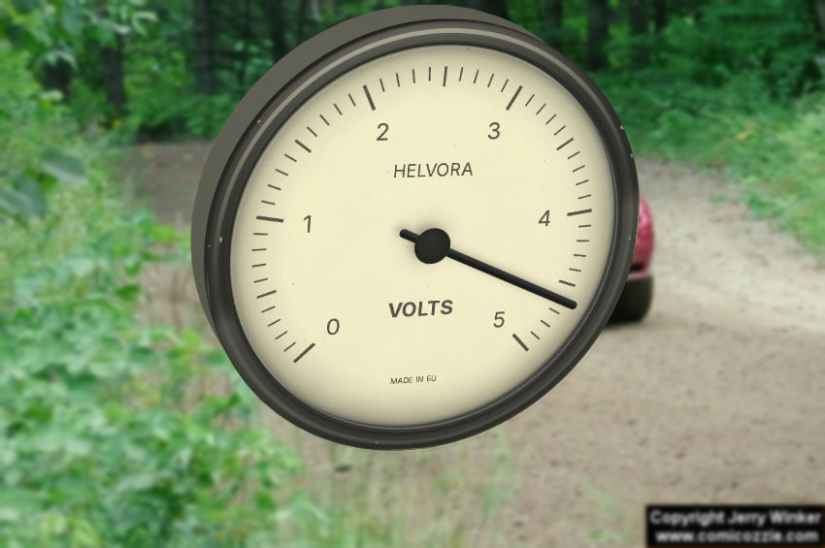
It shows value=4.6 unit=V
